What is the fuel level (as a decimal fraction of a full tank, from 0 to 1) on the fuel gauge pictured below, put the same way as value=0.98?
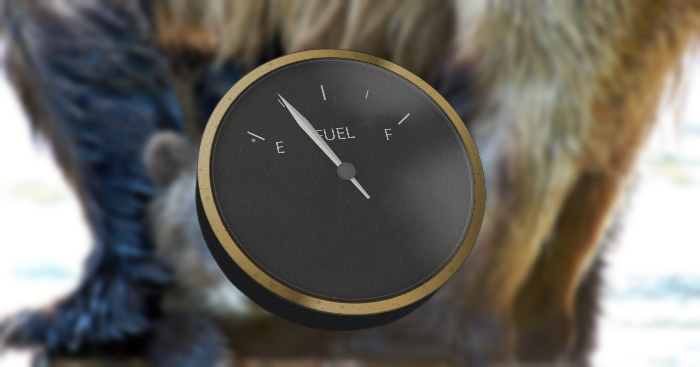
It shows value=0.25
